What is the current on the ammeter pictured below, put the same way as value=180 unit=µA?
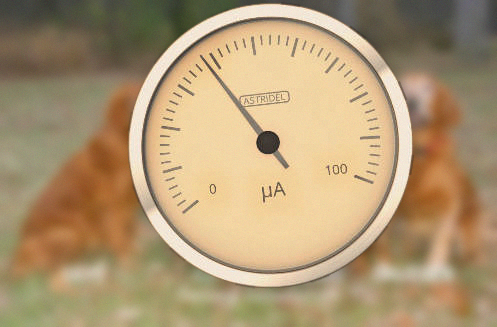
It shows value=38 unit=µA
